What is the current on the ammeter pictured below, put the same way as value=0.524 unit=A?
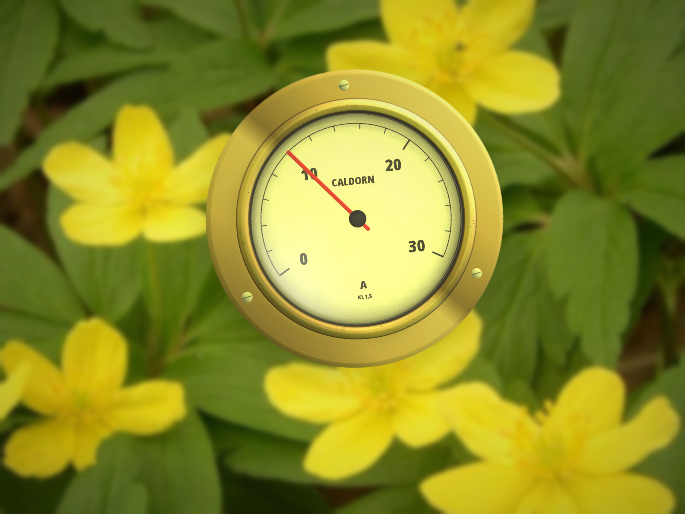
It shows value=10 unit=A
